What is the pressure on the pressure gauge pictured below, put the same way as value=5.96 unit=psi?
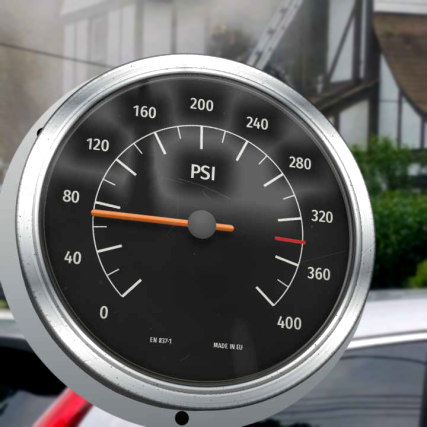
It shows value=70 unit=psi
